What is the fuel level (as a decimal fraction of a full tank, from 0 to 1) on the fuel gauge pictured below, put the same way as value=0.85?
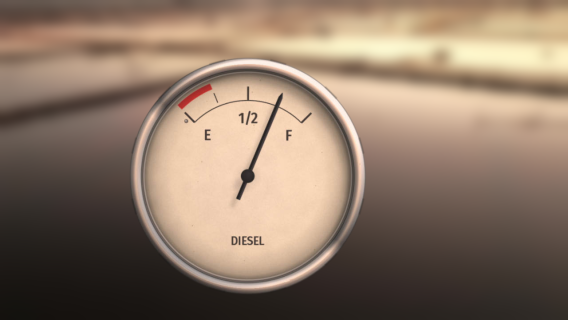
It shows value=0.75
